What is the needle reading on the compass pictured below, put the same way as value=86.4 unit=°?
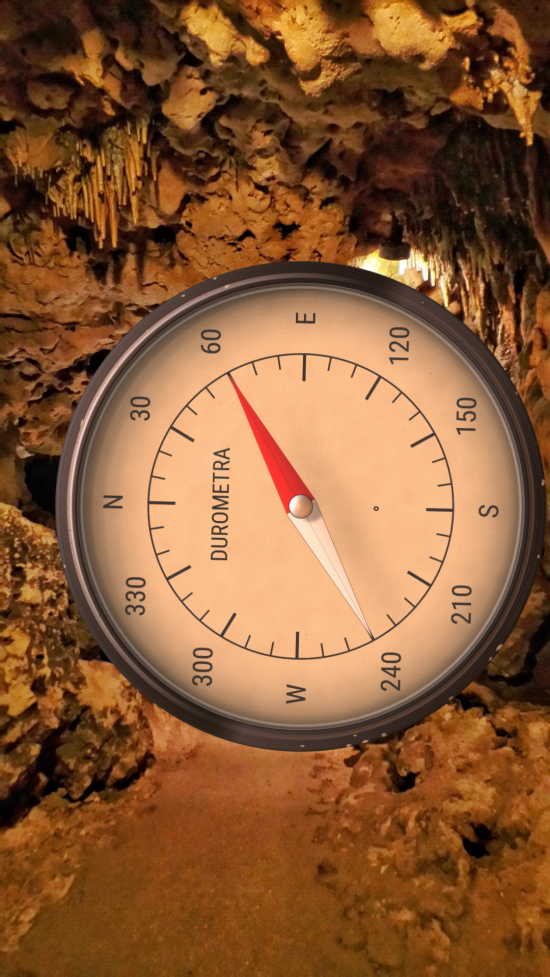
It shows value=60 unit=°
